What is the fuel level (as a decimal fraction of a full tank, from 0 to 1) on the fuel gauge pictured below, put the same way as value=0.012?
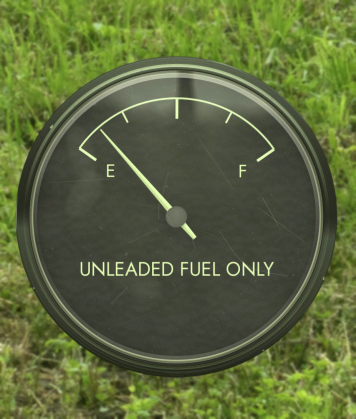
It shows value=0.125
